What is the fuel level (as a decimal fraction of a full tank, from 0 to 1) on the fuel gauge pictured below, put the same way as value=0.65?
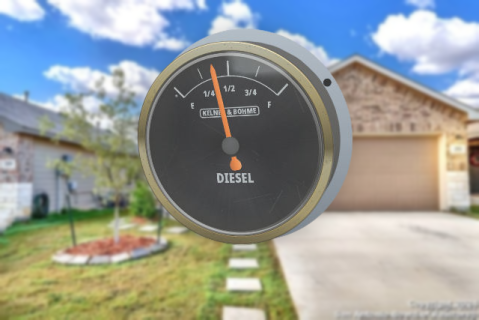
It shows value=0.375
